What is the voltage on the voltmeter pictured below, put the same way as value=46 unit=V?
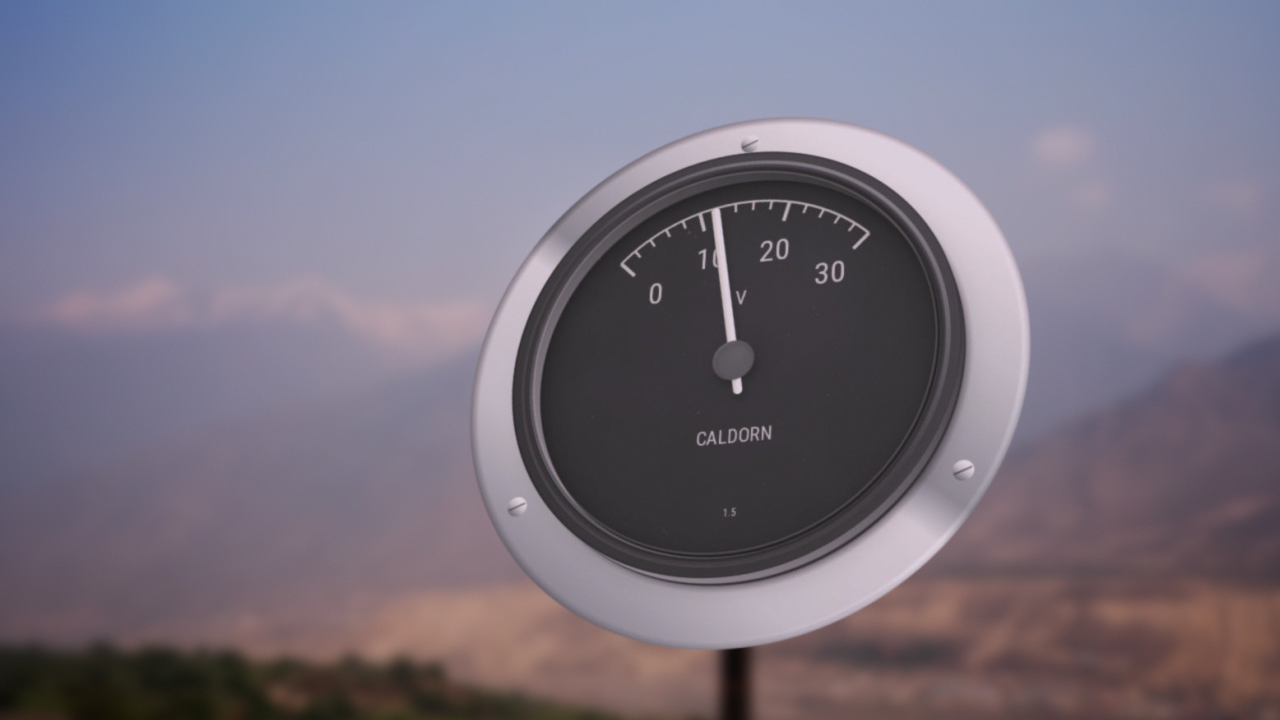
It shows value=12 unit=V
